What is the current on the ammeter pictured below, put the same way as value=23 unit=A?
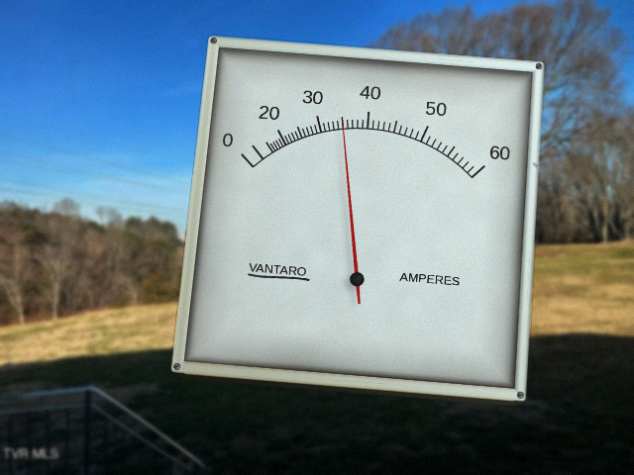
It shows value=35 unit=A
